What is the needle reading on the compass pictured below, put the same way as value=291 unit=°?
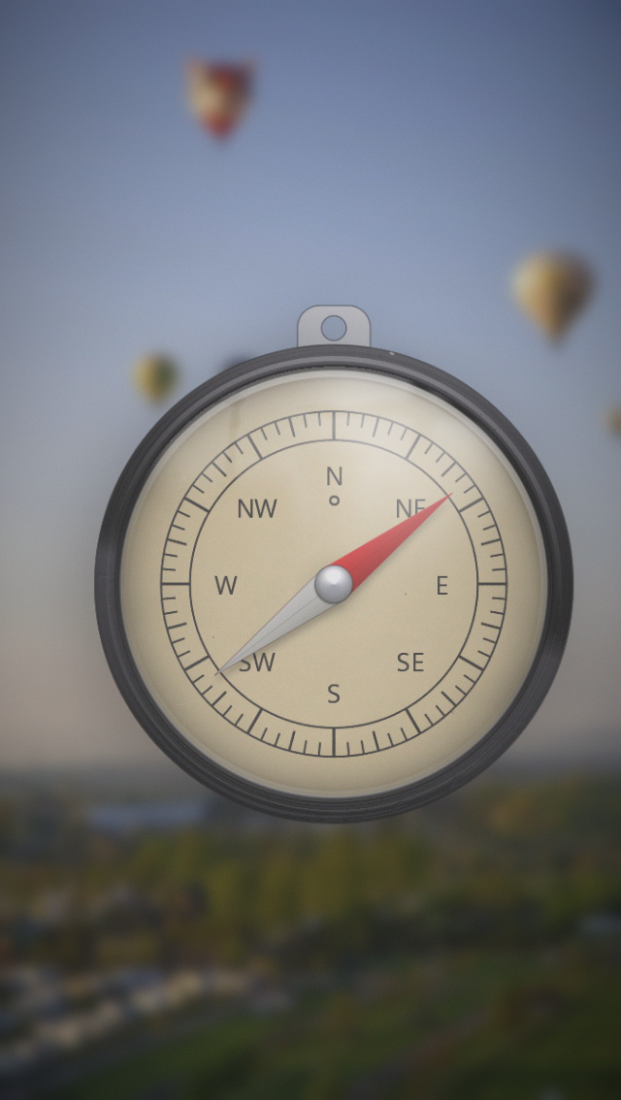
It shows value=52.5 unit=°
